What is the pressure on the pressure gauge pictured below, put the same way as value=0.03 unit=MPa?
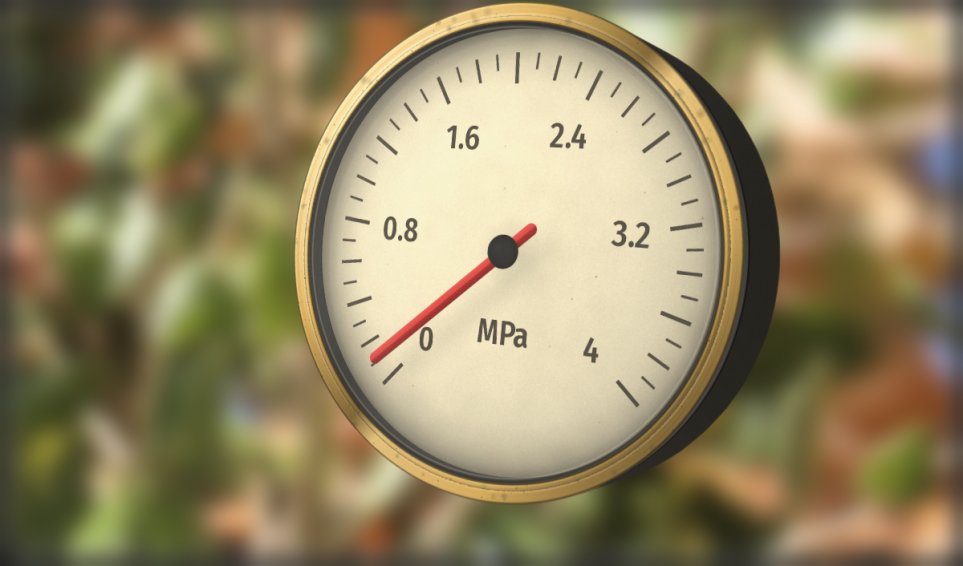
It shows value=0.1 unit=MPa
